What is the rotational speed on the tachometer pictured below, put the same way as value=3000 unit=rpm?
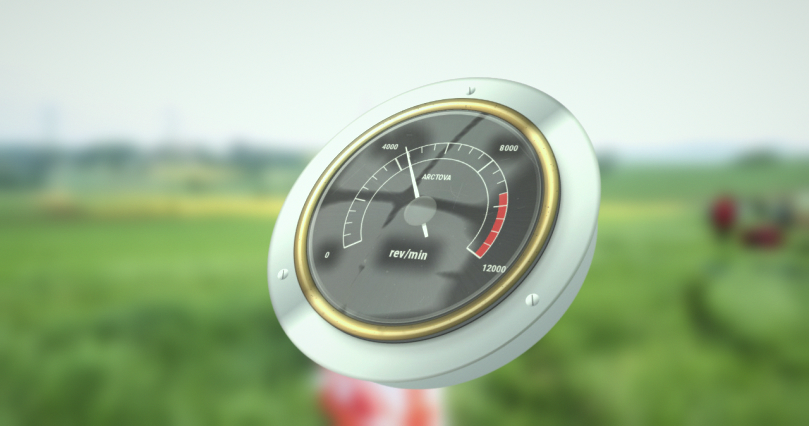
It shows value=4500 unit=rpm
